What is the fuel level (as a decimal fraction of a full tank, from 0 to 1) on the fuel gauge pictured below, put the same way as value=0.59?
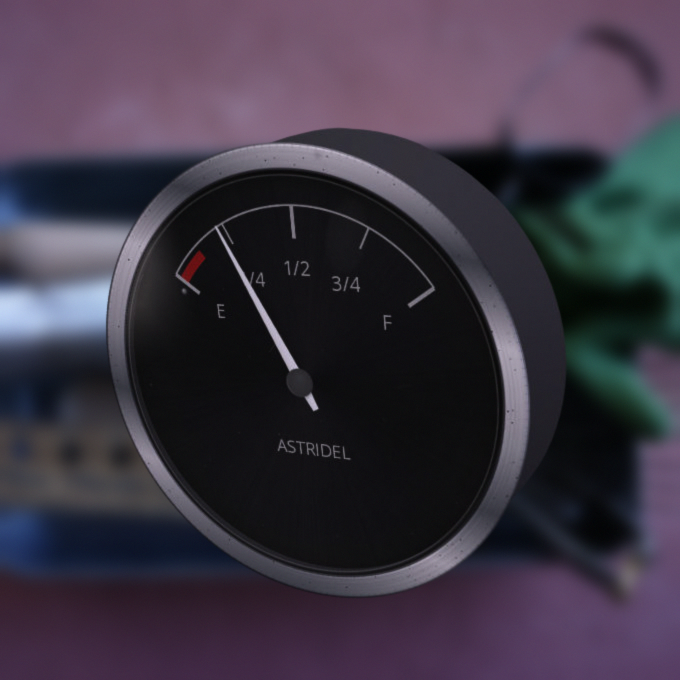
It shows value=0.25
